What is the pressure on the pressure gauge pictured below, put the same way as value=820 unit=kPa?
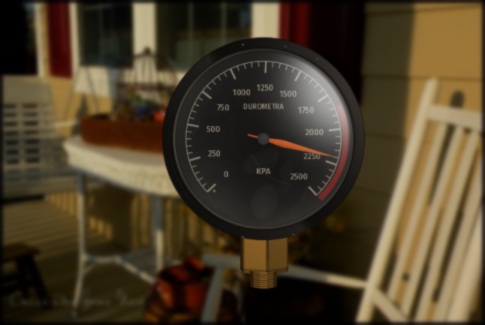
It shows value=2200 unit=kPa
